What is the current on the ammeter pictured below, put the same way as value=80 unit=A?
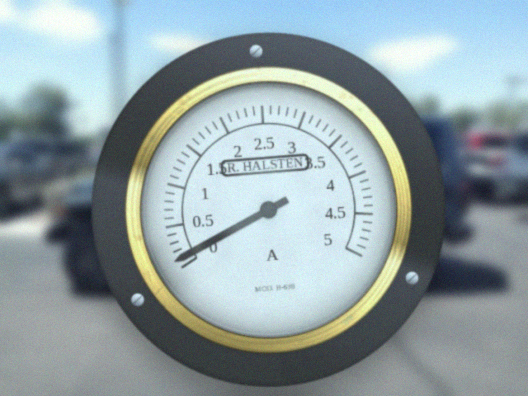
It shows value=0.1 unit=A
